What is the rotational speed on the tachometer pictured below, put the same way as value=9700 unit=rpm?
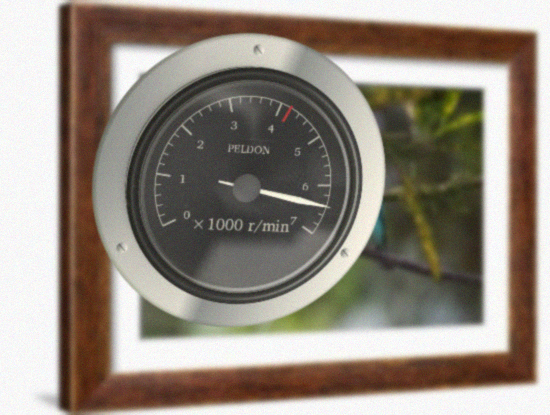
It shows value=6400 unit=rpm
